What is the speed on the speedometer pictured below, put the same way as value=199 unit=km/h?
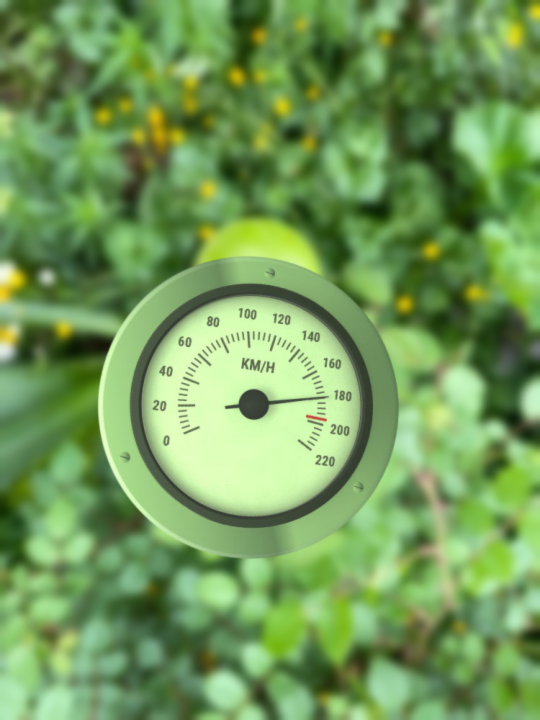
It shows value=180 unit=km/h
